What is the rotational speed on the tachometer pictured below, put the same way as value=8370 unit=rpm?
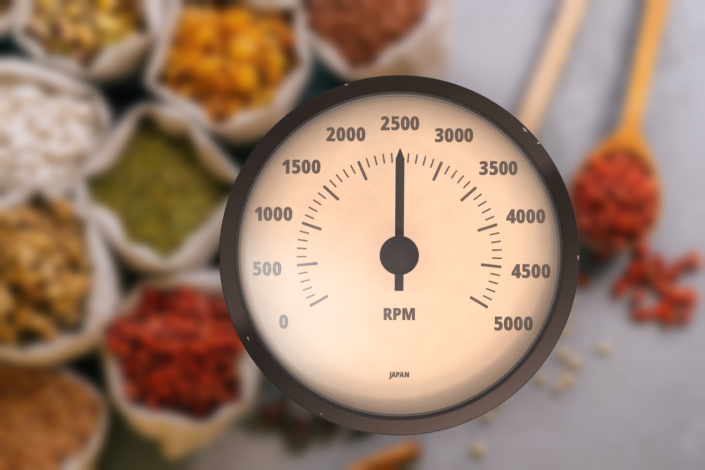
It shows value=2500 unit=rpm
